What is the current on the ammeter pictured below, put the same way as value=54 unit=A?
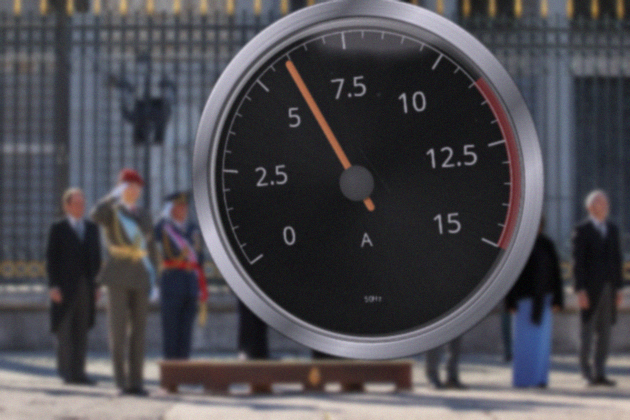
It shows value=6 unit=A
